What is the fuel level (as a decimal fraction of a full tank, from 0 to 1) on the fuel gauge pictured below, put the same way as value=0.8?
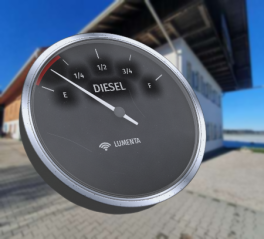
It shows value=0.125
